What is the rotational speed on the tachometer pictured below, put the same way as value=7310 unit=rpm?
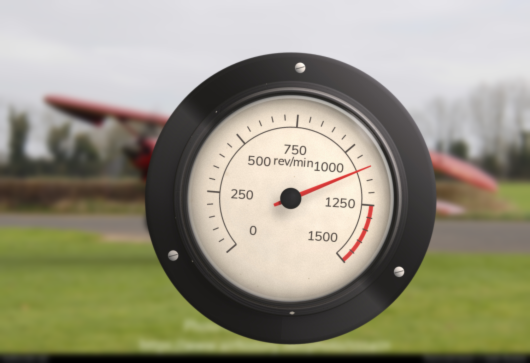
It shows value=1100 unit=rpm
